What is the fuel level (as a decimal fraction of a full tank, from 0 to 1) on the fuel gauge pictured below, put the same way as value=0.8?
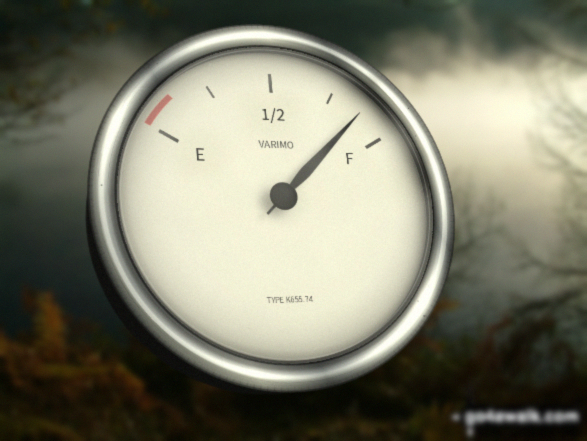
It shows value=0.875
